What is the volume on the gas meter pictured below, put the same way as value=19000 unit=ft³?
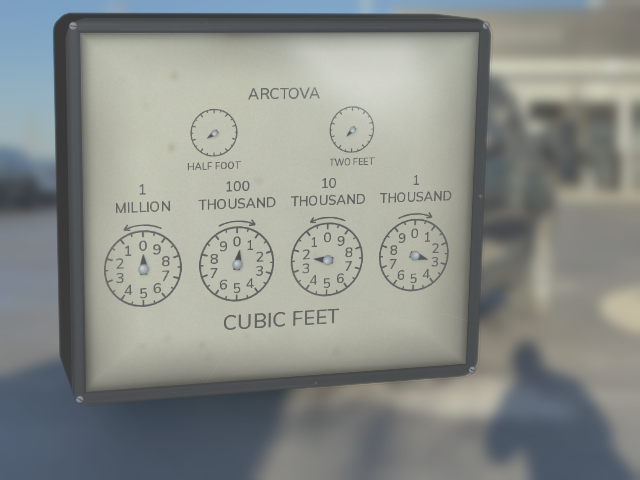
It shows value=2300 unit=ft³
